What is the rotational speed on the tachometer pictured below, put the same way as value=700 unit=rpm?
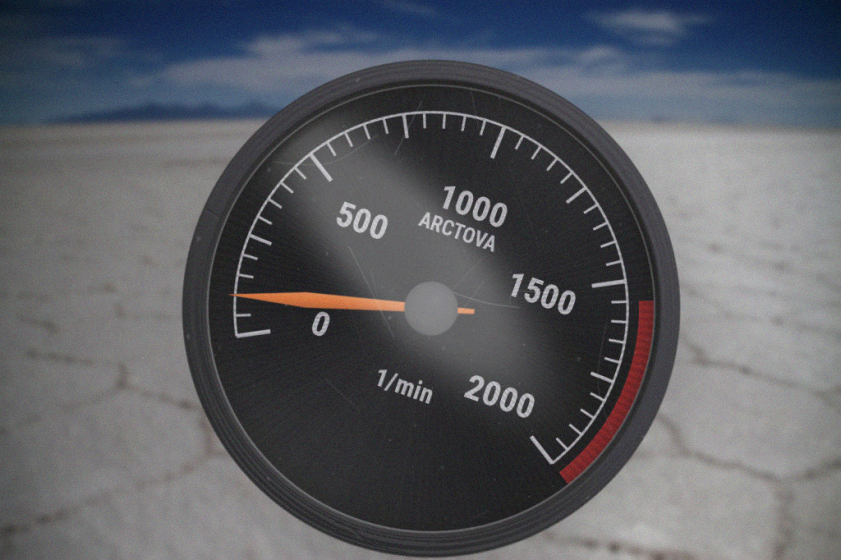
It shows value=100 unit=rpm
